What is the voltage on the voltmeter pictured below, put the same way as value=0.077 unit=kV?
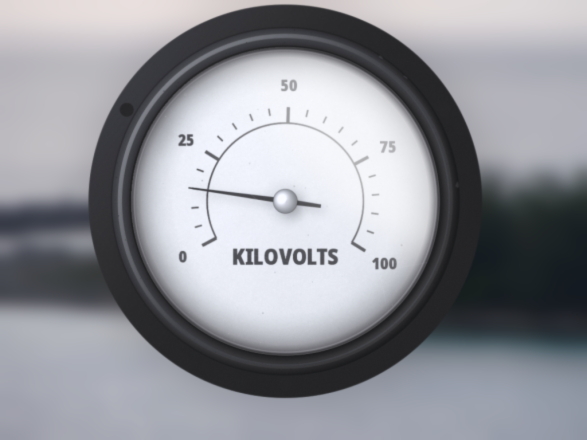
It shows value=15 unit=kV
